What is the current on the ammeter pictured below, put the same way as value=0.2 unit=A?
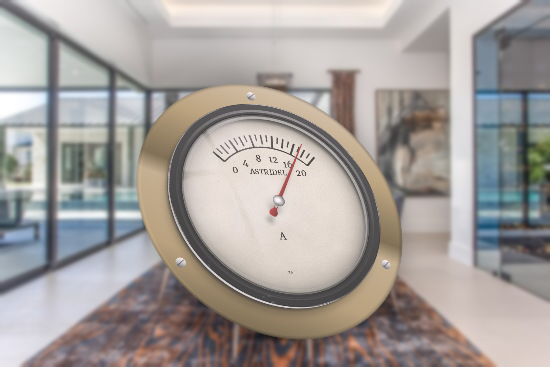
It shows value=17 unit=A
